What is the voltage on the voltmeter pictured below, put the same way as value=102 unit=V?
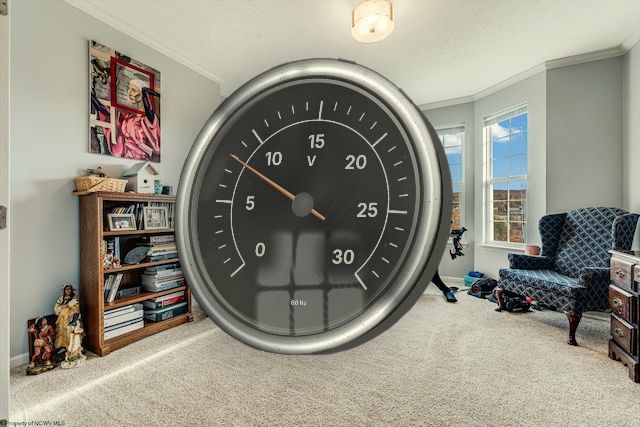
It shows value=8 unit=V
